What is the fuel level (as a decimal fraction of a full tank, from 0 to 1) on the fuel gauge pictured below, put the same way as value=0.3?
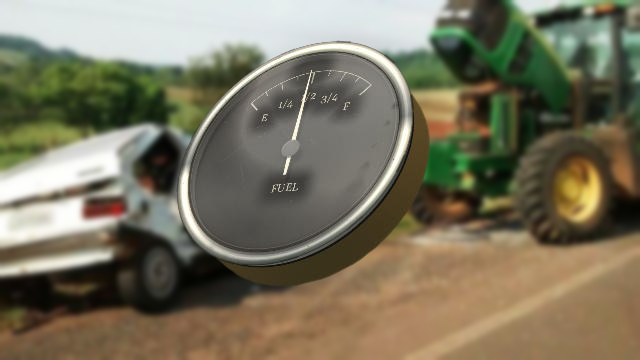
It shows value=0.5
